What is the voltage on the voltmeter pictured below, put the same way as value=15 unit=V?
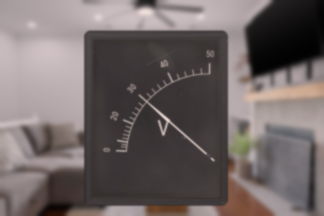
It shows value=30 unit=V
